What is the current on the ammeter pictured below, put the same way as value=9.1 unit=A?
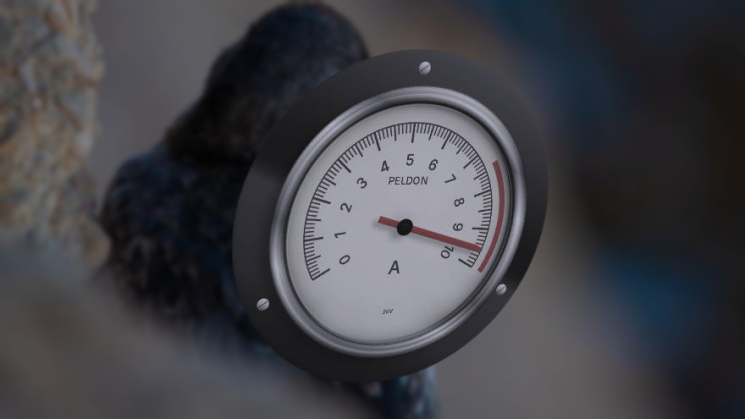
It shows value=9.5 unit=A
